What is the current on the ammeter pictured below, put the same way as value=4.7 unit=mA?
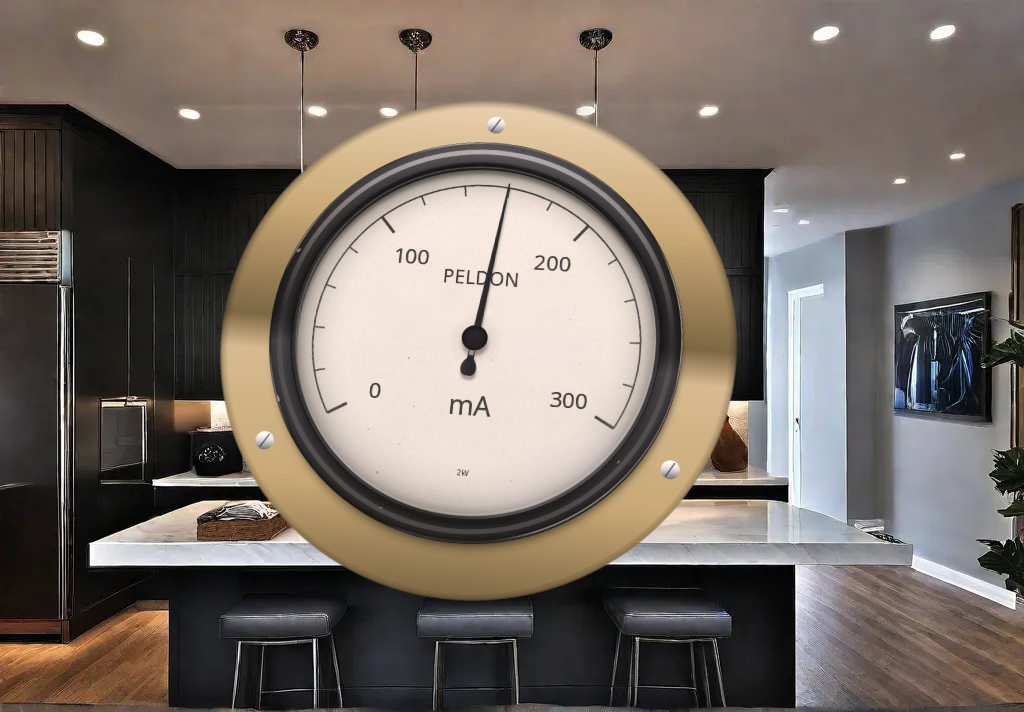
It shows value=160 unit=mA
